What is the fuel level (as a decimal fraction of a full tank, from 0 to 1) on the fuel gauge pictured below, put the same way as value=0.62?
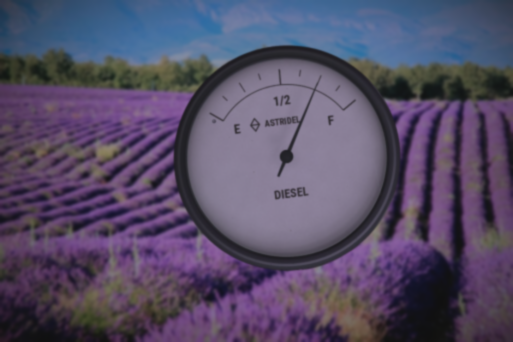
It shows value=0.75
